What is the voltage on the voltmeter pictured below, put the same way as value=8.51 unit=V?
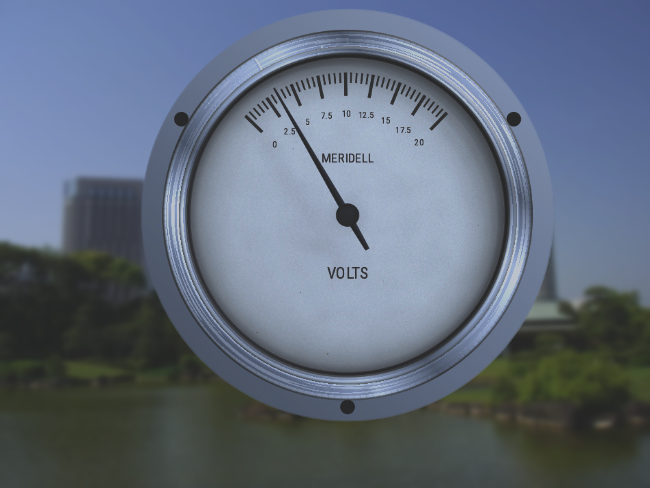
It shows value=3.5 unit=V
